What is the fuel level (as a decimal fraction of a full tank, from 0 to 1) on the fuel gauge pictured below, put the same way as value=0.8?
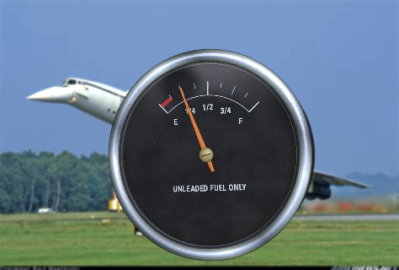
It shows value=0.25
